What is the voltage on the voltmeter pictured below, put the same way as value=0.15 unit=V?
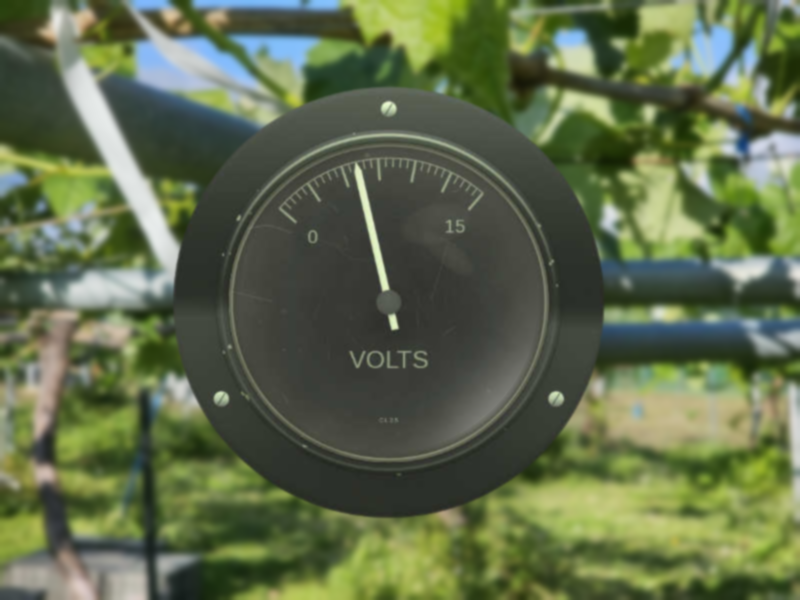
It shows value=6 unit=V
